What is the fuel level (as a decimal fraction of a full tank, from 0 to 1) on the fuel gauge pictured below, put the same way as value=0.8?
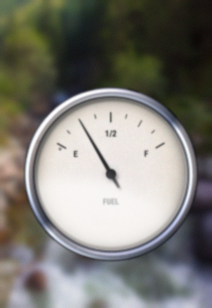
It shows value=0.25
